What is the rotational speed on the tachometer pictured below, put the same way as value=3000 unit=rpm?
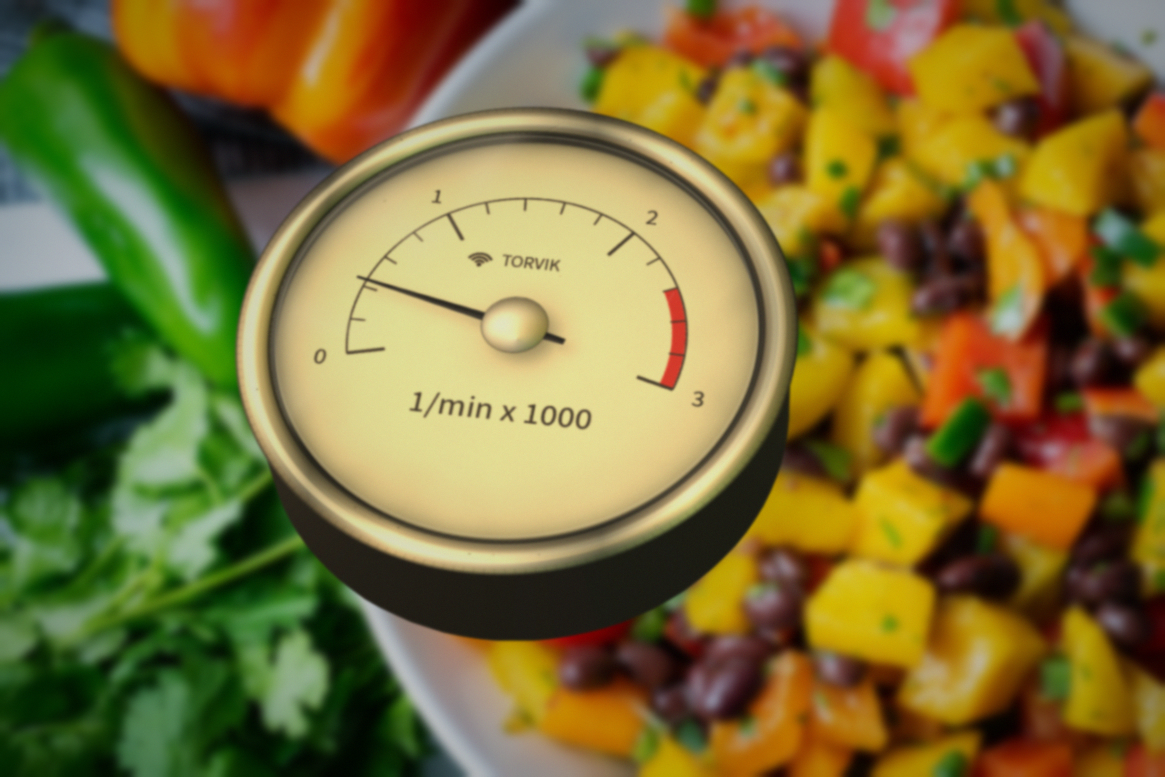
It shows value=400 unit=rpm
